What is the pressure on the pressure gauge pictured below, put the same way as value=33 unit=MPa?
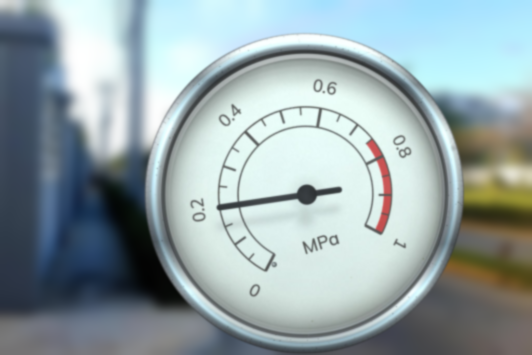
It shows value=0.2 unit=MPa
